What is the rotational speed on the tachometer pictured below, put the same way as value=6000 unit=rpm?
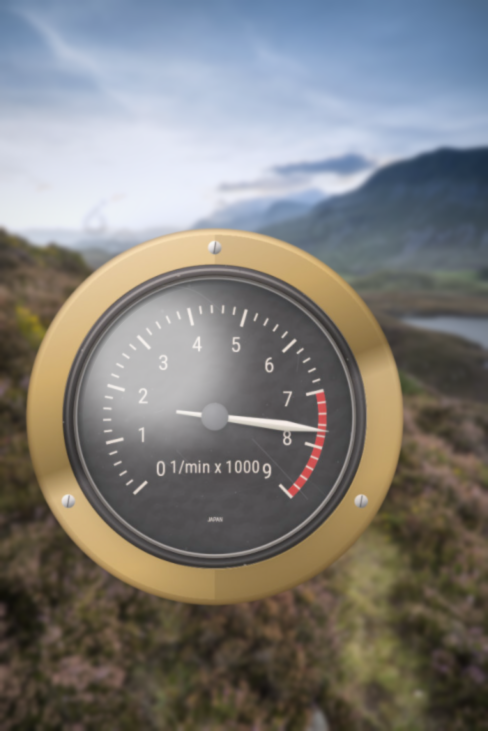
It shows value=7700 unit=rpm
